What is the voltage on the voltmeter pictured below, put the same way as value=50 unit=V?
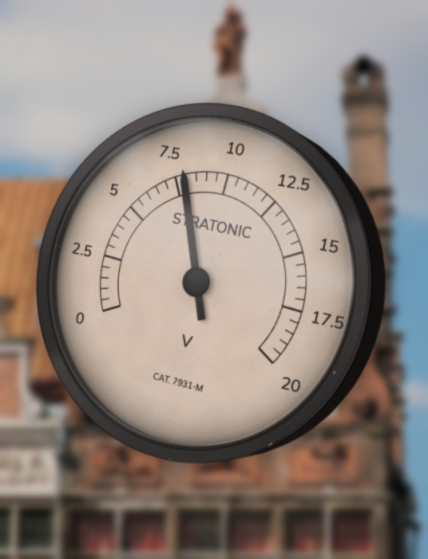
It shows value=8 unit=V
